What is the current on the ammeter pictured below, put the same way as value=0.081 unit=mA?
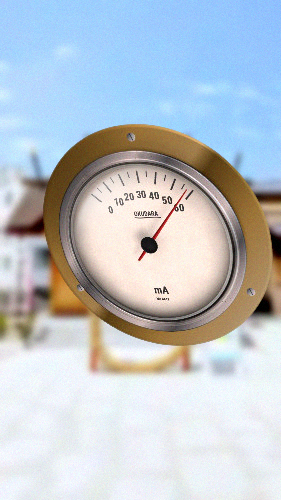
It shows value=57.5 unit=mA
